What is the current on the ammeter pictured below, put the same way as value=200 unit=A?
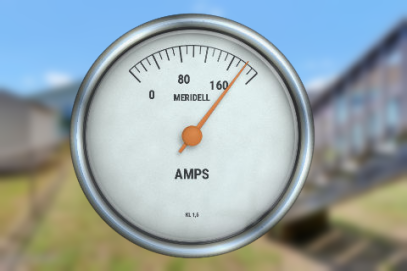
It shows value=180 unit=A
